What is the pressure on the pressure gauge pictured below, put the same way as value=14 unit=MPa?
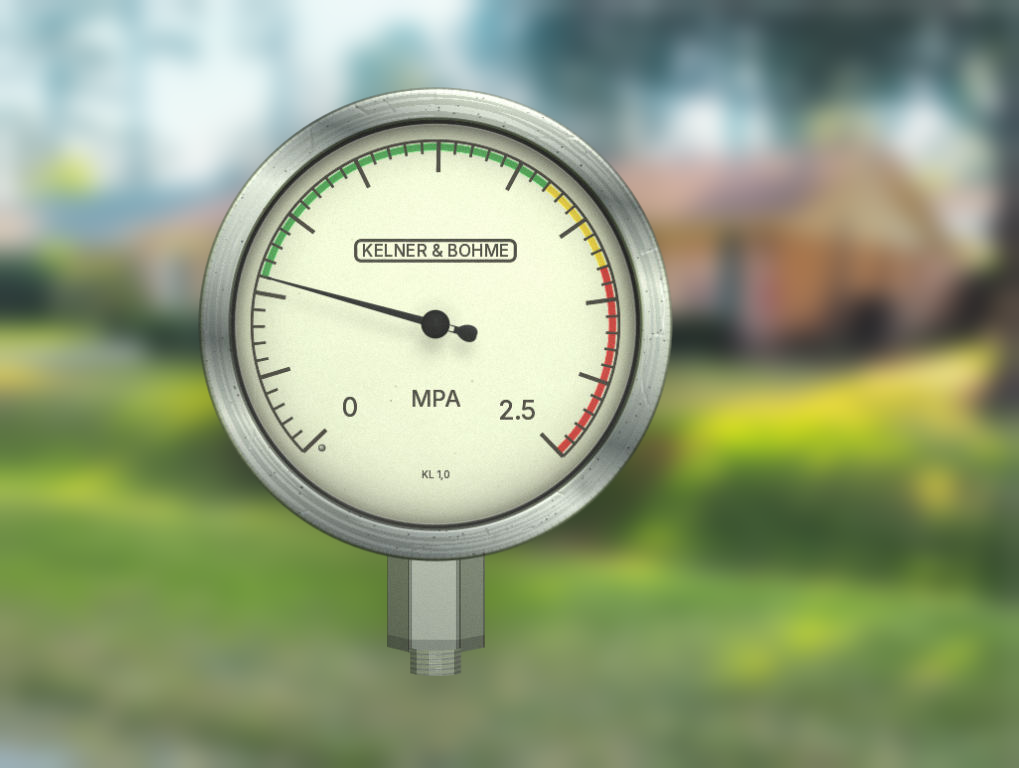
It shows value=0.55 unit=MPa
